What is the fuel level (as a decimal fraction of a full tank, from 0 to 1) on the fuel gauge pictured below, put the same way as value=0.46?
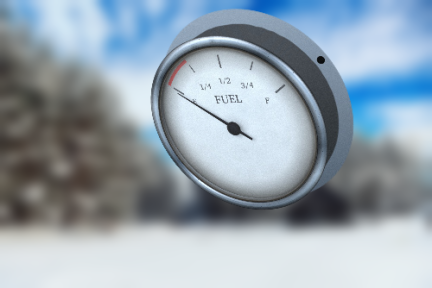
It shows value=0
